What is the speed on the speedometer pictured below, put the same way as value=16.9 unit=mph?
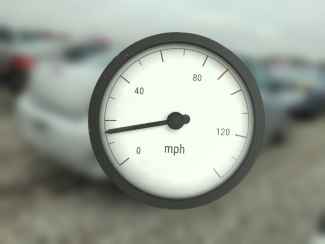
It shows value=15 unit=mph
